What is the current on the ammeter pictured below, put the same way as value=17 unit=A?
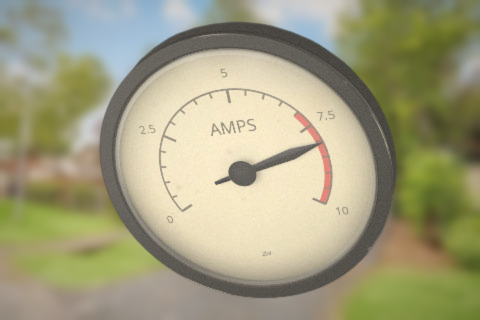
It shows value=8 unit=A
